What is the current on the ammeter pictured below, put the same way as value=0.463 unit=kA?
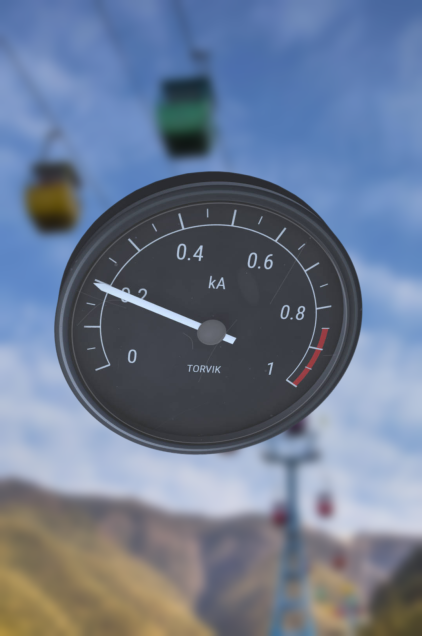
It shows value=0.2 unit=kA
